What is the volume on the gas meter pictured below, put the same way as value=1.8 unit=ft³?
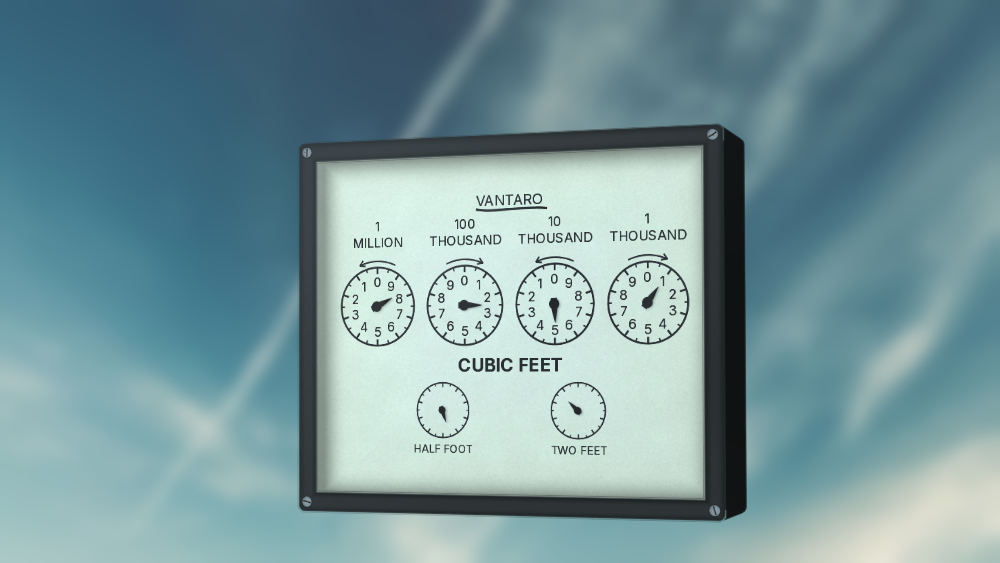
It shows value=825100 unit=ft³
